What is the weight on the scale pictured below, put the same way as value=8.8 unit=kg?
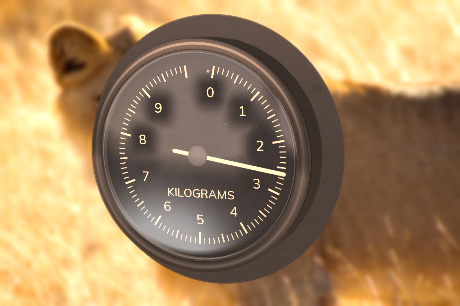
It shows value=2.6 unit=kg
